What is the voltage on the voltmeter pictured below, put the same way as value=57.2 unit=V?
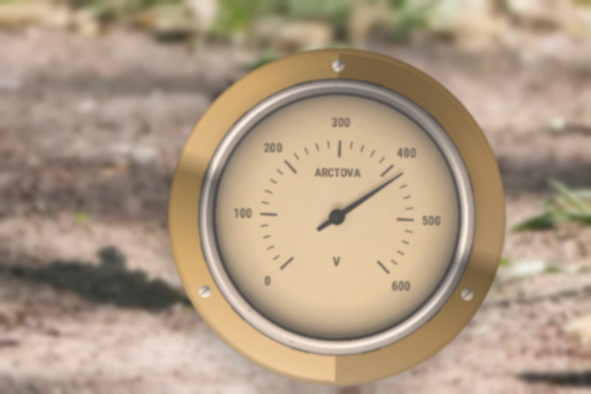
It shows value=420 unit=V
